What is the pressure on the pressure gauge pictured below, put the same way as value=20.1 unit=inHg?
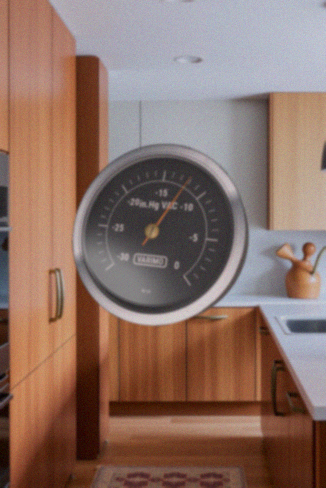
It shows value=-12 unit=inHg
